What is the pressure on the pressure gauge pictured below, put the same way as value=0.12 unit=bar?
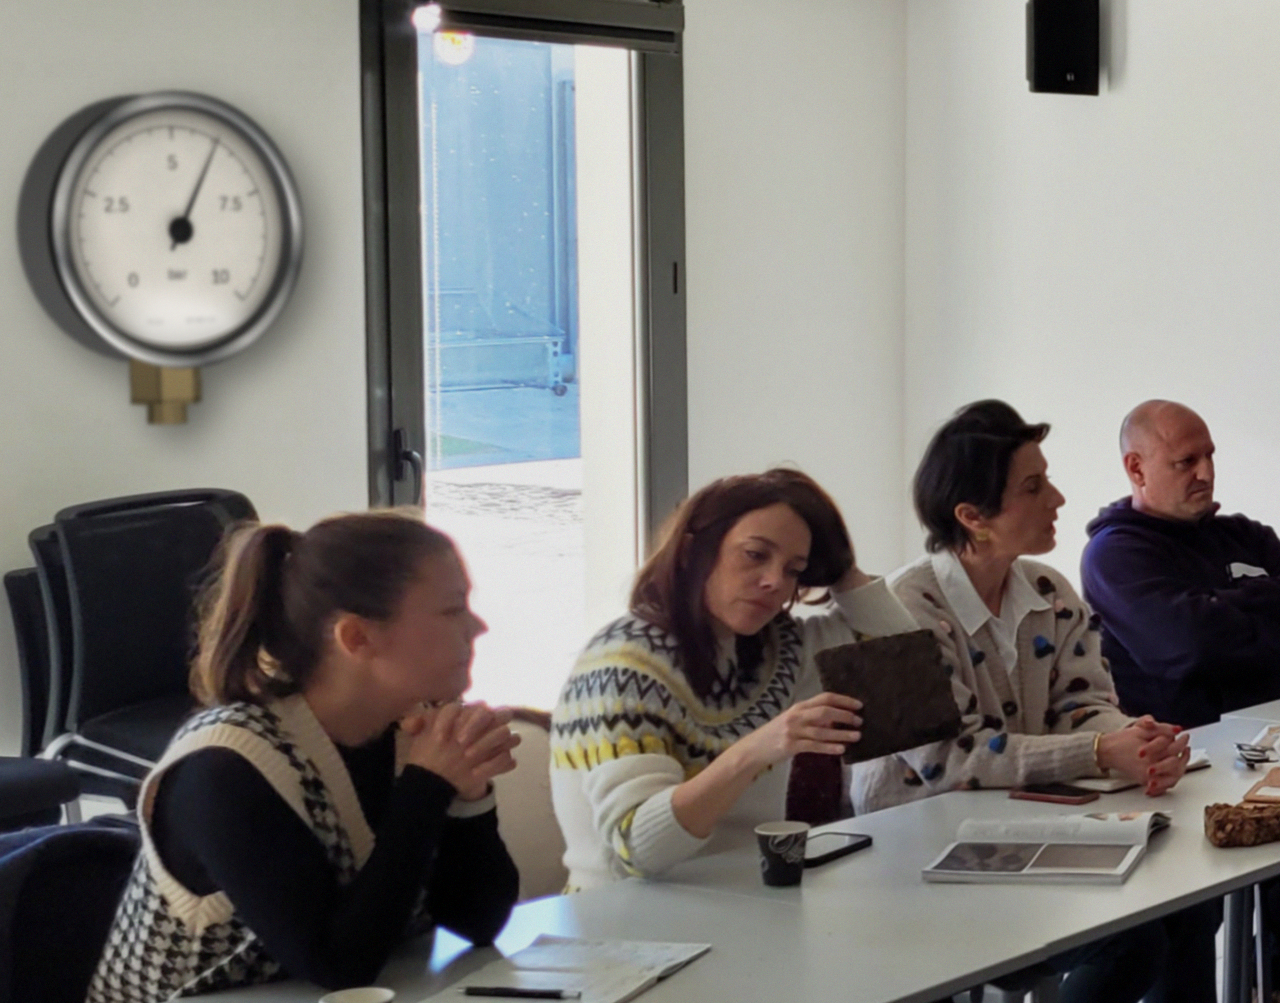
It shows value=6 unit=bar
